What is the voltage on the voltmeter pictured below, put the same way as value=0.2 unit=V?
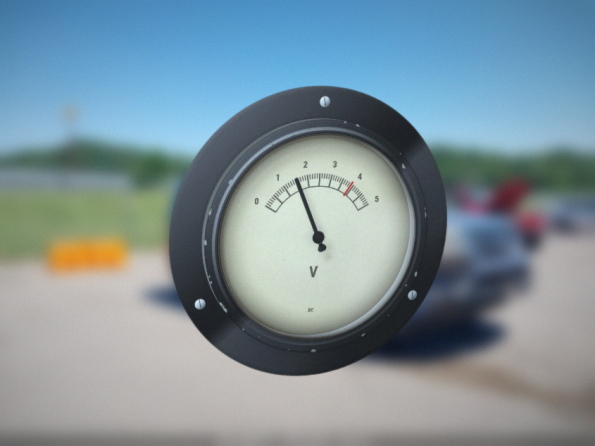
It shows value=1.5 unit=V
